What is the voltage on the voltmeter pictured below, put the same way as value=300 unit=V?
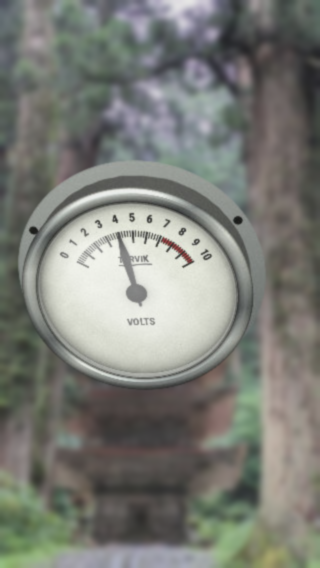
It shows value=4 unit=V
